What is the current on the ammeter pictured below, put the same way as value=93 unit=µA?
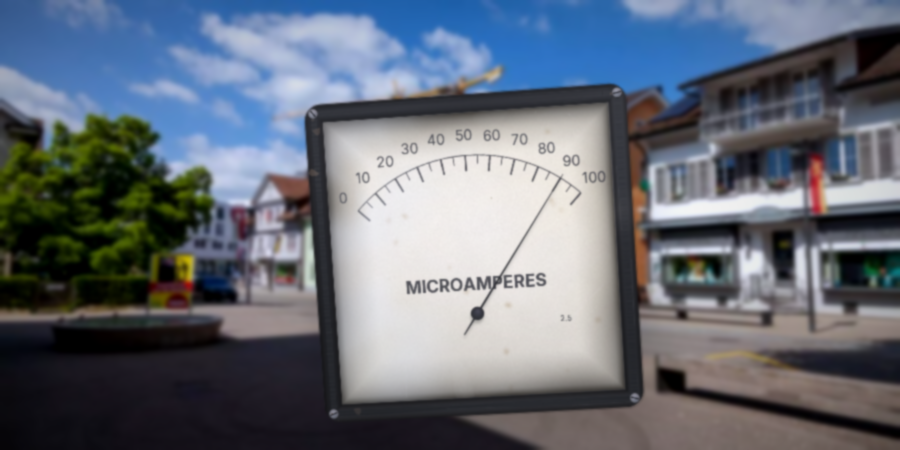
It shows value=90 unit=µA
